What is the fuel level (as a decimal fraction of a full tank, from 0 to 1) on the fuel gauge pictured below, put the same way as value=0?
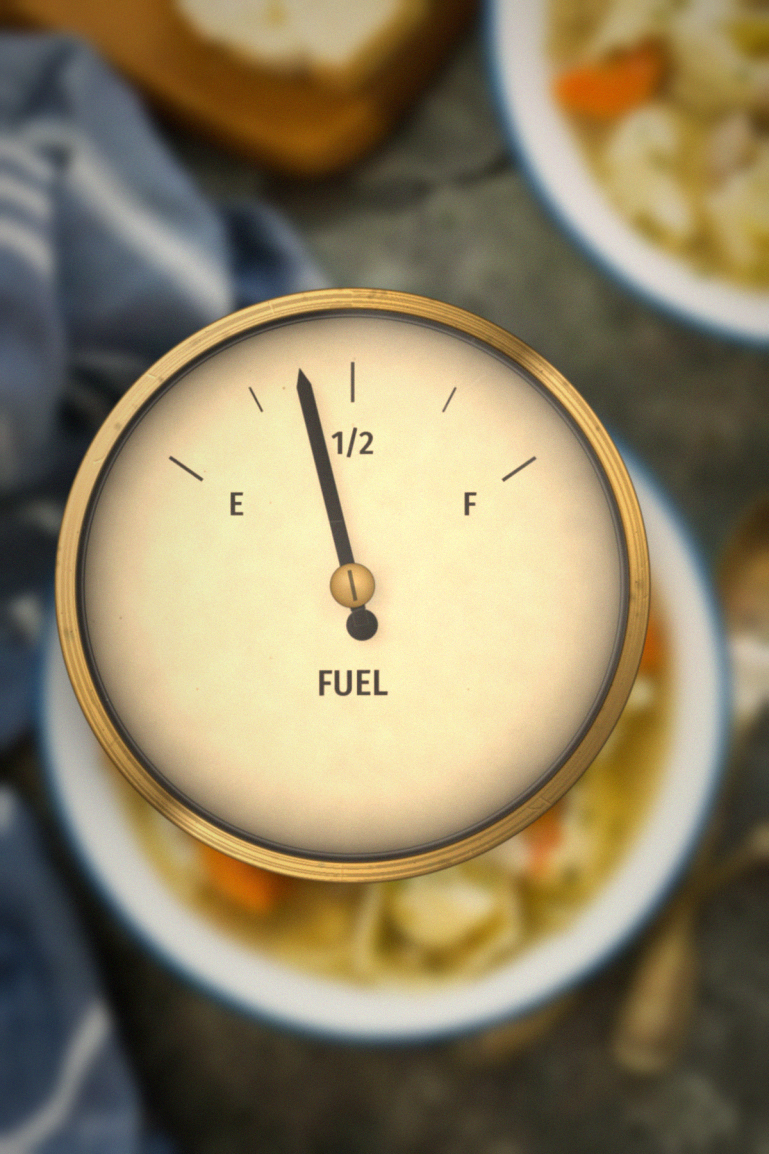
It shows value=0.375
